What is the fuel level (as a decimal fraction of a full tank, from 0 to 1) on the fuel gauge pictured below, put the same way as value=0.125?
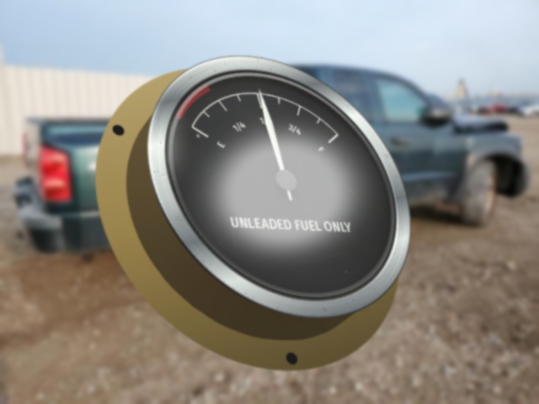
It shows value=0.5
